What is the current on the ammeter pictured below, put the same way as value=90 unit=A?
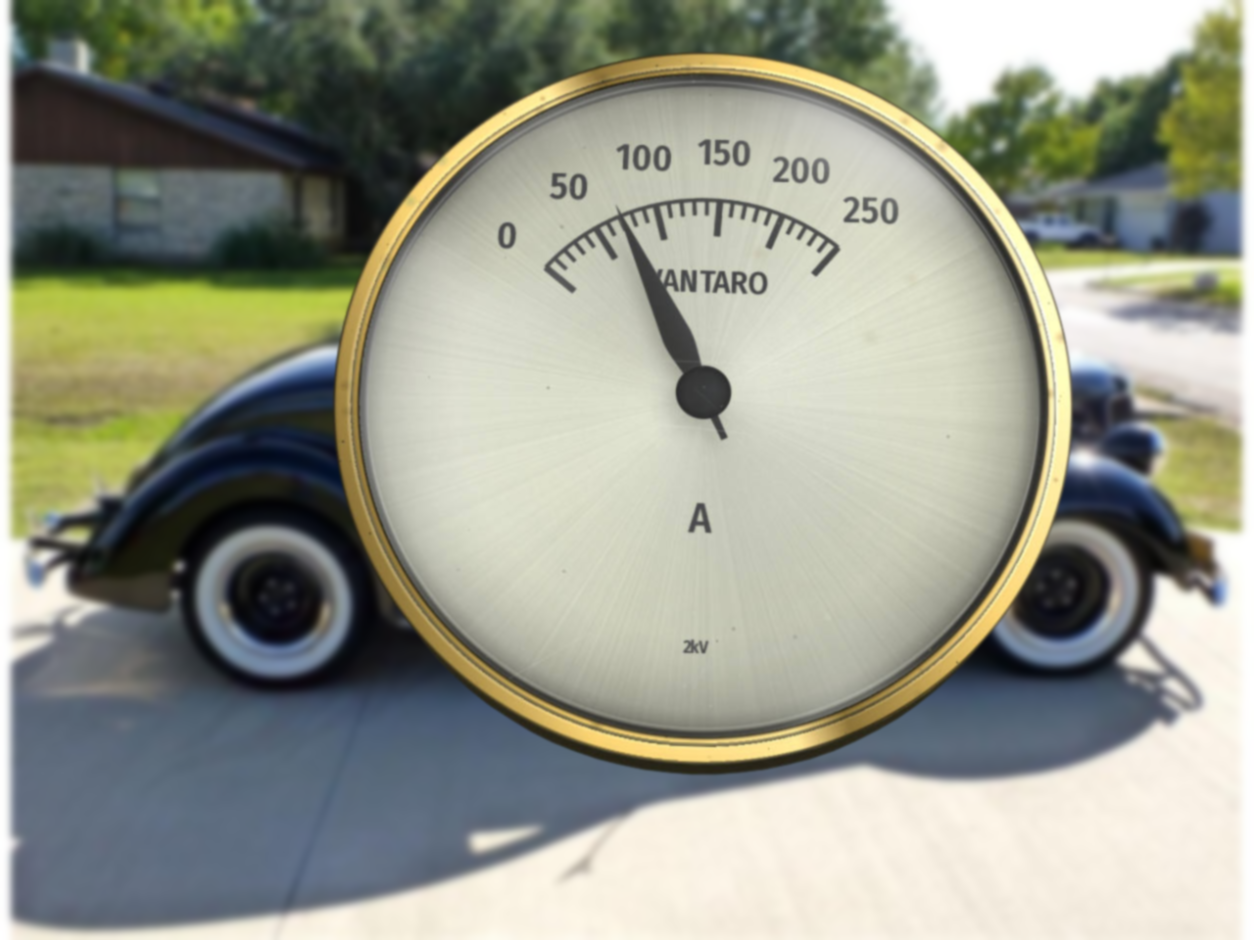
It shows value=70 unit=A
